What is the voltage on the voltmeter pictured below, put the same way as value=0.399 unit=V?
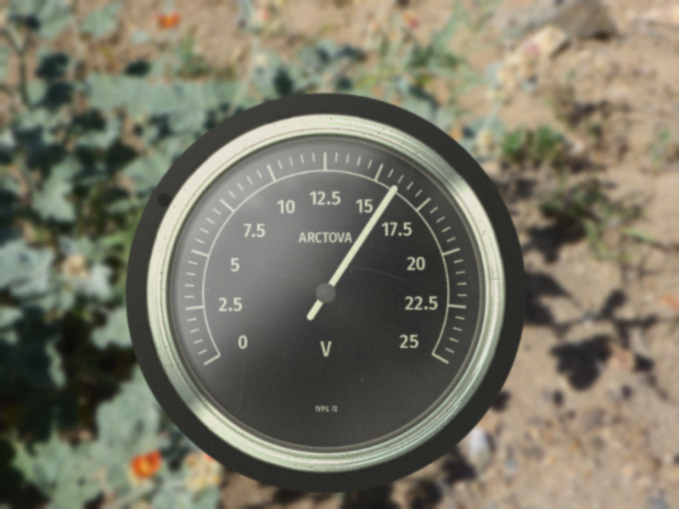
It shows value=16 unit=V
